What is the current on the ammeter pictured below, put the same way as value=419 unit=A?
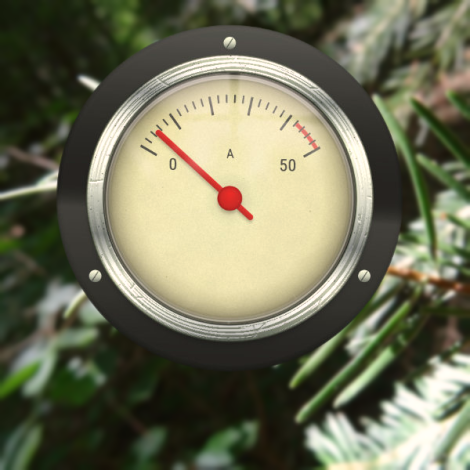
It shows value=5 unit=A
